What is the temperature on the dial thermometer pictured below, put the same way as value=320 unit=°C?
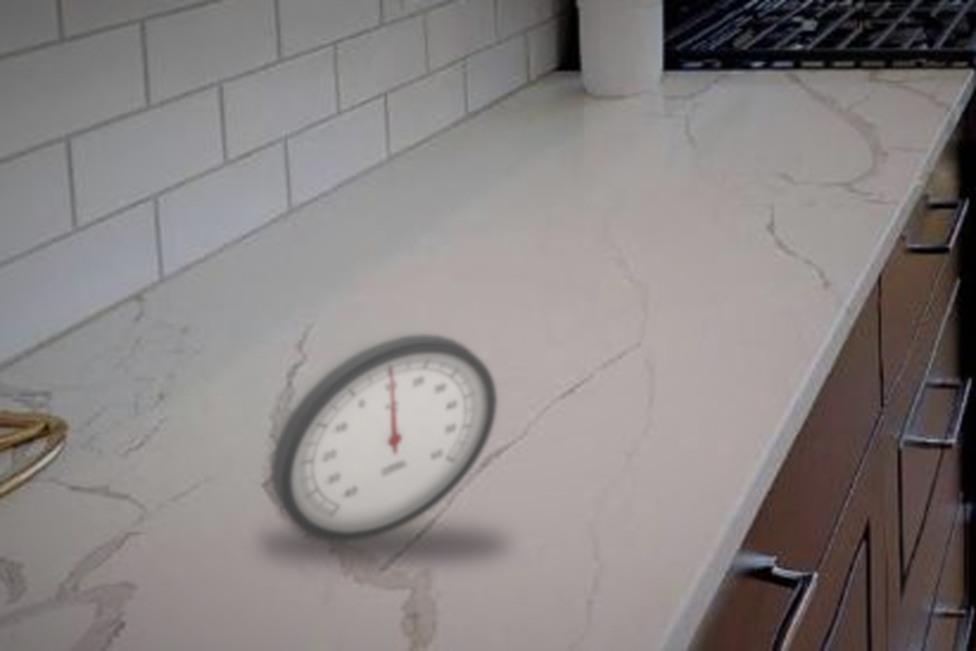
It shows value=10 unit=°C
